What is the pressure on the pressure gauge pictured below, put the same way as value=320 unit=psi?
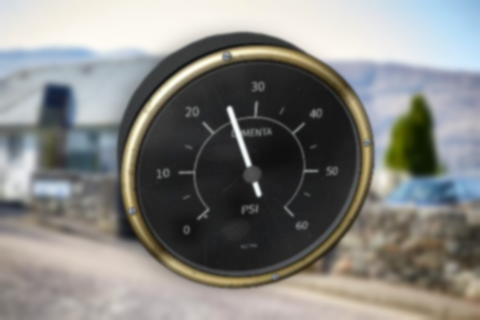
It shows value=25 unit=psi
